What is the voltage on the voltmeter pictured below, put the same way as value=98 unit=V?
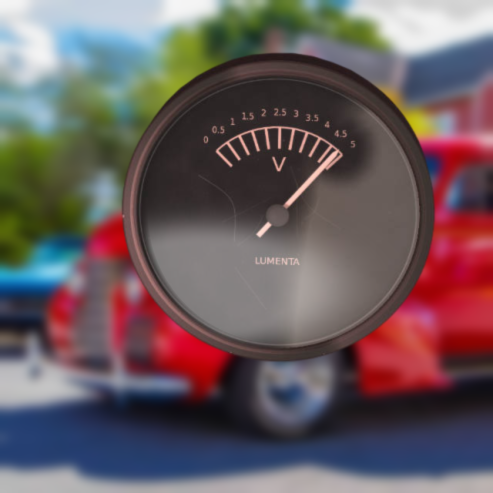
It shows value=4.75 unit=V
